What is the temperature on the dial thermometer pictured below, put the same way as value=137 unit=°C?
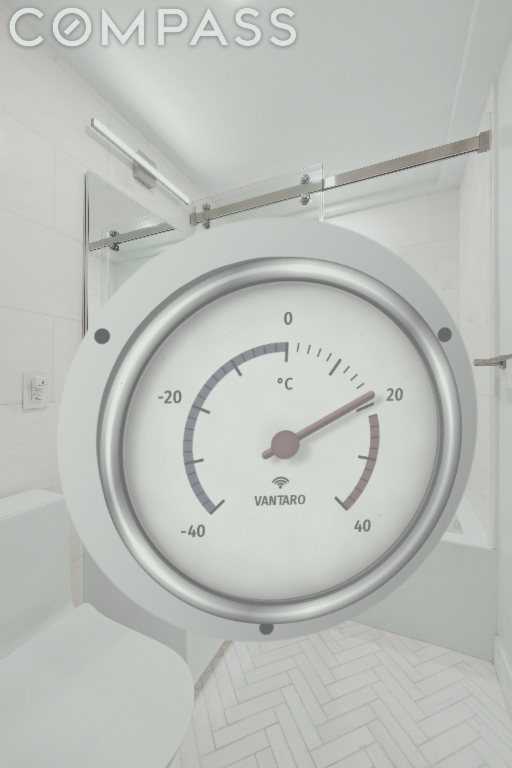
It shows value=18 unit=°C
